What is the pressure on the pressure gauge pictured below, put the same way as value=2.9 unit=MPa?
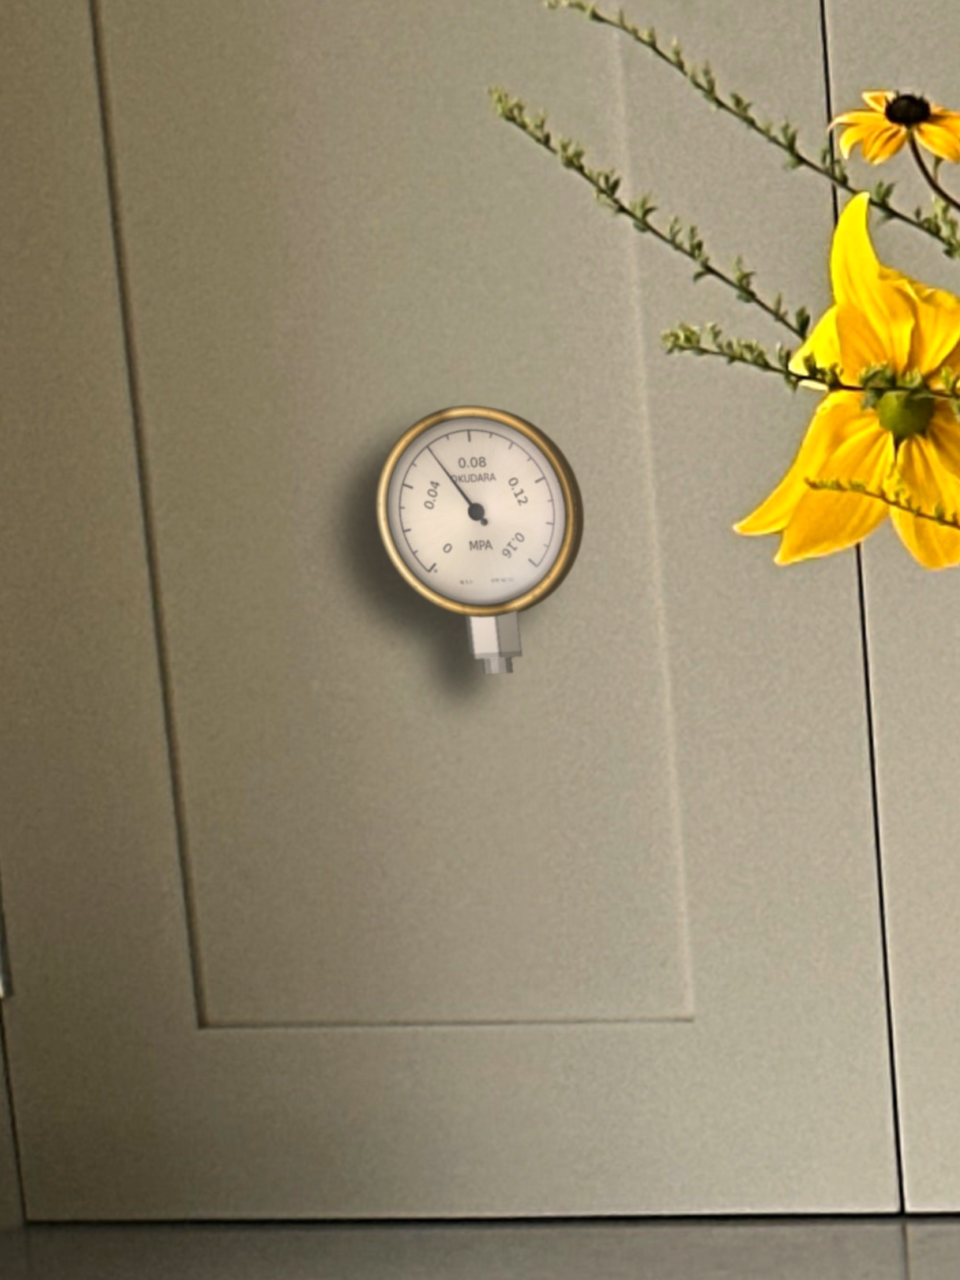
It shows value=0.06 unit=MPa
